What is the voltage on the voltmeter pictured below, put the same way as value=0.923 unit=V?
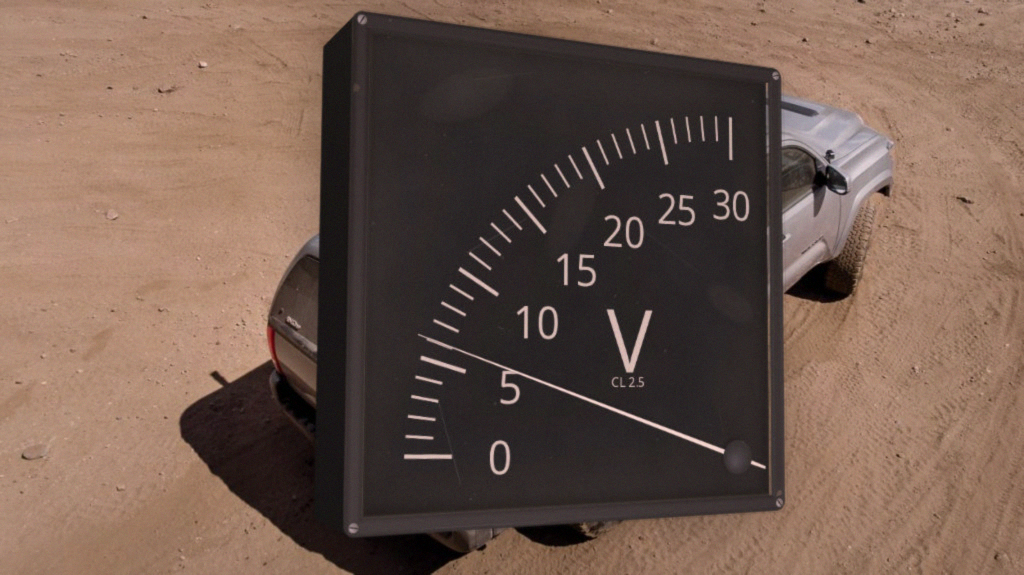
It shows value=6 unit=V
